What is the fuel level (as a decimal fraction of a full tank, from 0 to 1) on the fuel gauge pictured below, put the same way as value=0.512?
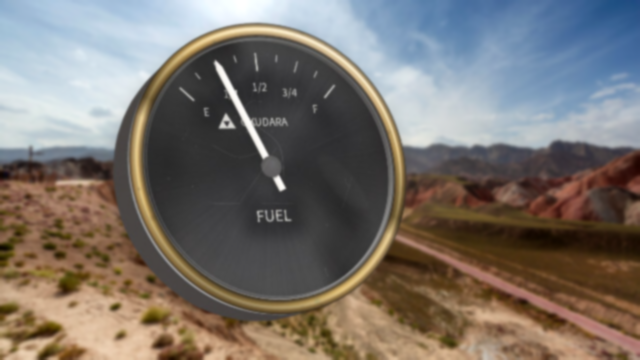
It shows value=0.25
